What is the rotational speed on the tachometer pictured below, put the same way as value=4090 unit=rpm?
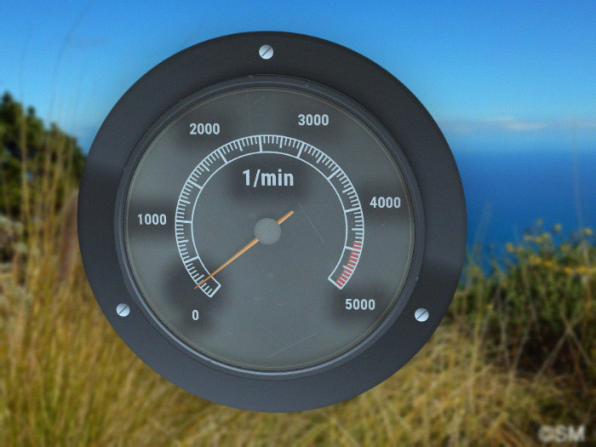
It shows value=200 unit=rpm
